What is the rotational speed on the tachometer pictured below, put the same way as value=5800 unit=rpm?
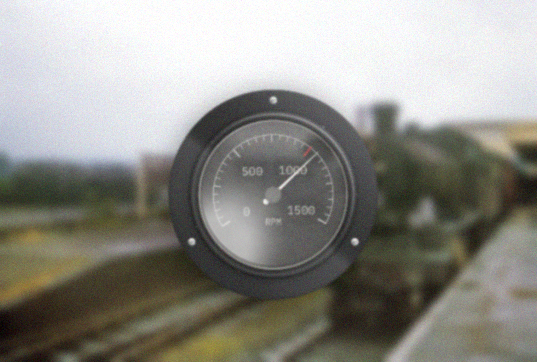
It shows value=1050 unit=rpm
